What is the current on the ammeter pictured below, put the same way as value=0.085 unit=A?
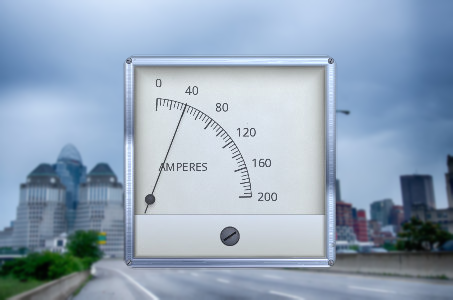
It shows value=40 unit=A
